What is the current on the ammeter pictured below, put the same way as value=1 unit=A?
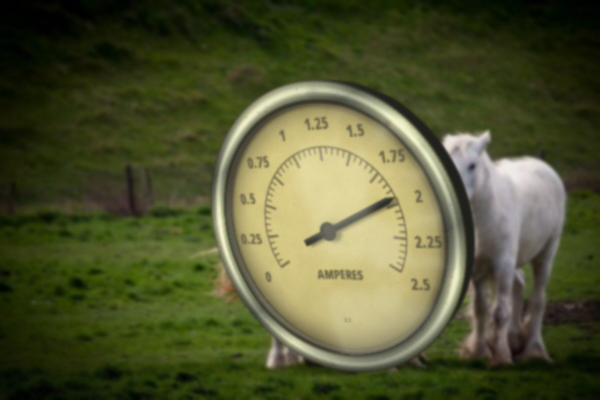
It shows value=1.95 unit=A
